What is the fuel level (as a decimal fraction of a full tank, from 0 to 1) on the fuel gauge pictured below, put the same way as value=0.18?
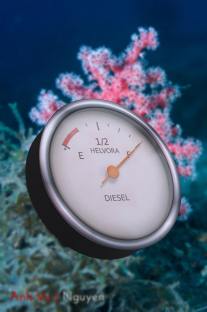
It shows value=1
